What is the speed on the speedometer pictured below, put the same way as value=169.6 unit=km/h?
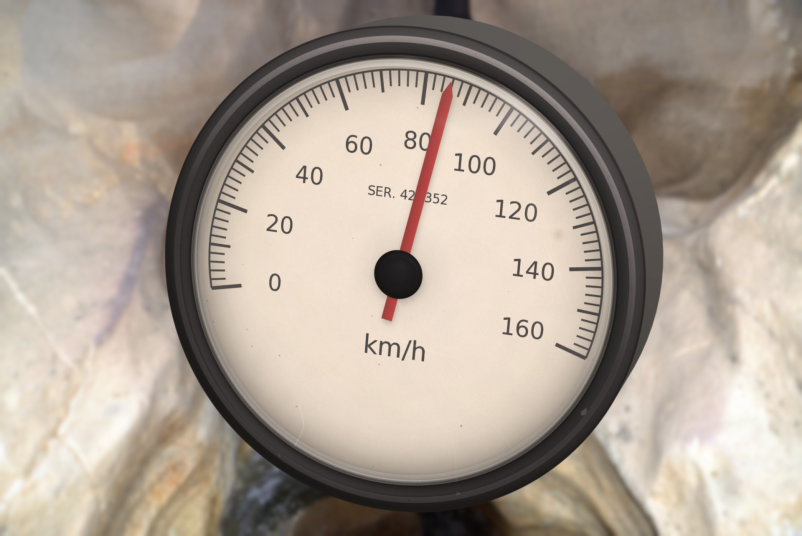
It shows value=86 unit=km/h
